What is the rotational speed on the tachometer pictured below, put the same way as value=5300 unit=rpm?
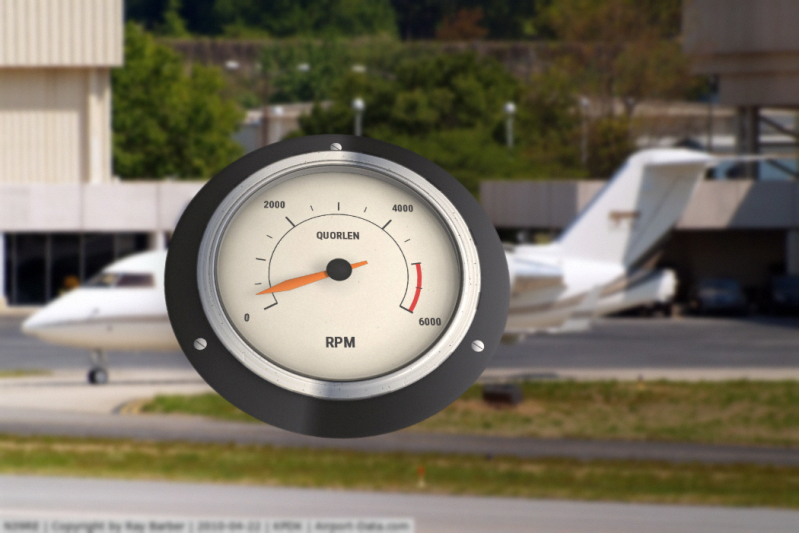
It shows value=250 unit=rpm
